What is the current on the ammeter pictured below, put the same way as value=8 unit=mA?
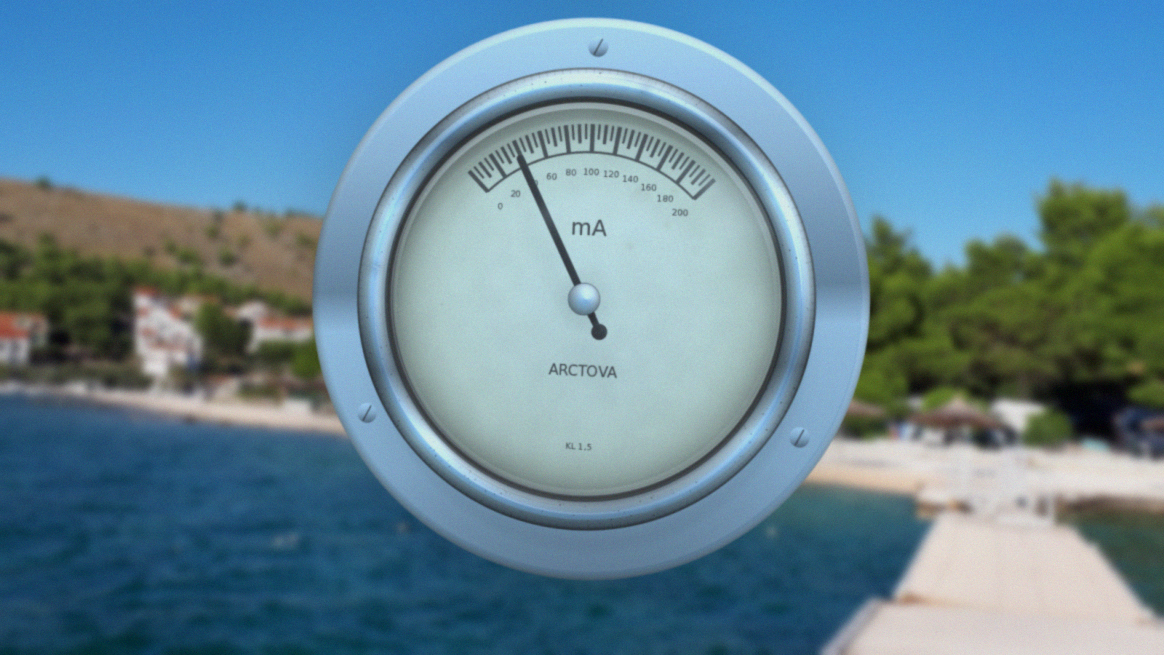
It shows value=40 unit=mA
